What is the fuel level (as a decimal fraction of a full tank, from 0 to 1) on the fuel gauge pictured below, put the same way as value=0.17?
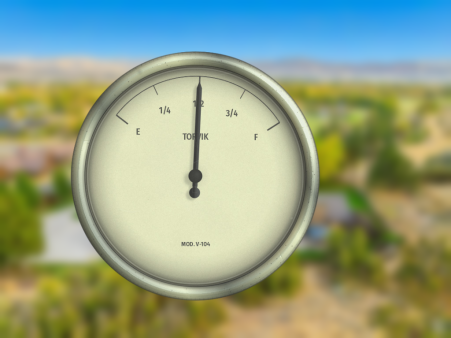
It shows value=0.5
